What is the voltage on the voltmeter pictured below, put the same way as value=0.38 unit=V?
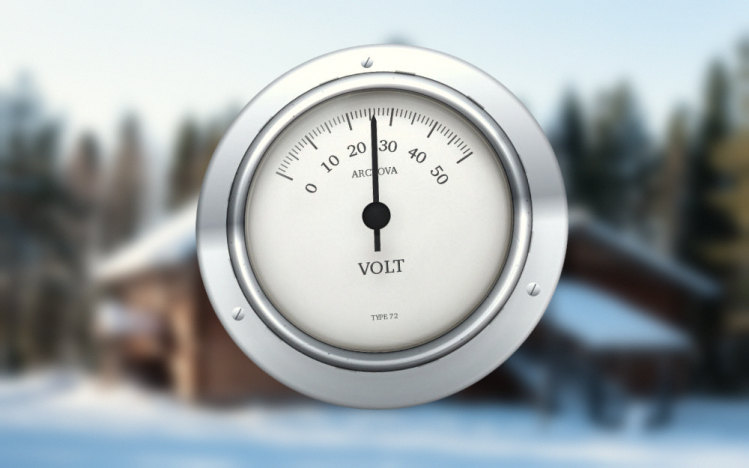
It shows value=26 unit=V
